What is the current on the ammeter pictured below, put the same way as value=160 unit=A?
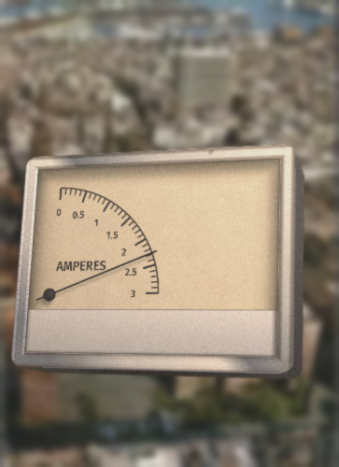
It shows value=2.3 unit=A
